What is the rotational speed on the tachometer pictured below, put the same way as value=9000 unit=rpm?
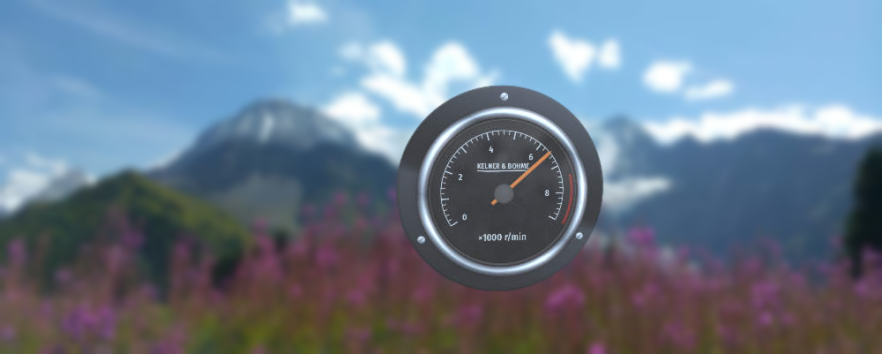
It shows value=6400 unit=rpm
